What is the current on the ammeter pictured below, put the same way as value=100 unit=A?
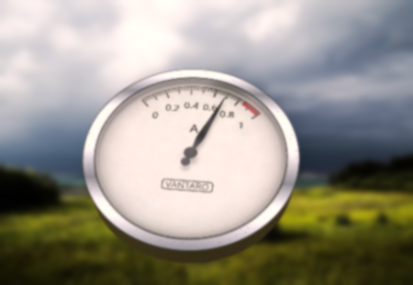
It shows value=0.7 unit=A
